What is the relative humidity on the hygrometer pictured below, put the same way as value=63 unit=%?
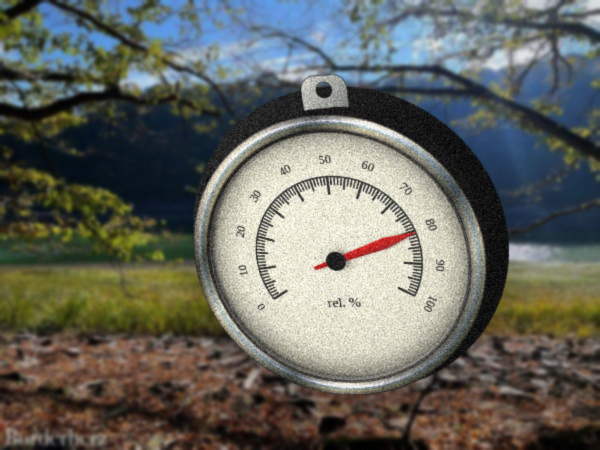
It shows value=80 unit=%
